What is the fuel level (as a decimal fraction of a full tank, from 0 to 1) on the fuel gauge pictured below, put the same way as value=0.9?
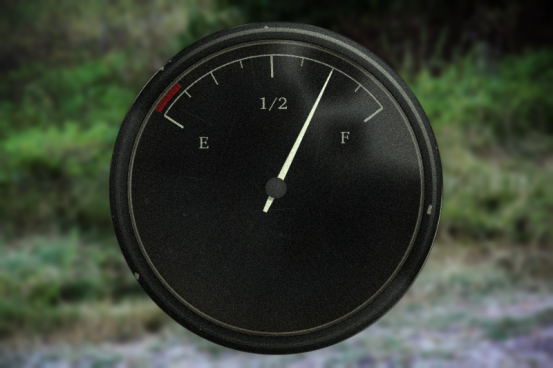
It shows value=0.75
